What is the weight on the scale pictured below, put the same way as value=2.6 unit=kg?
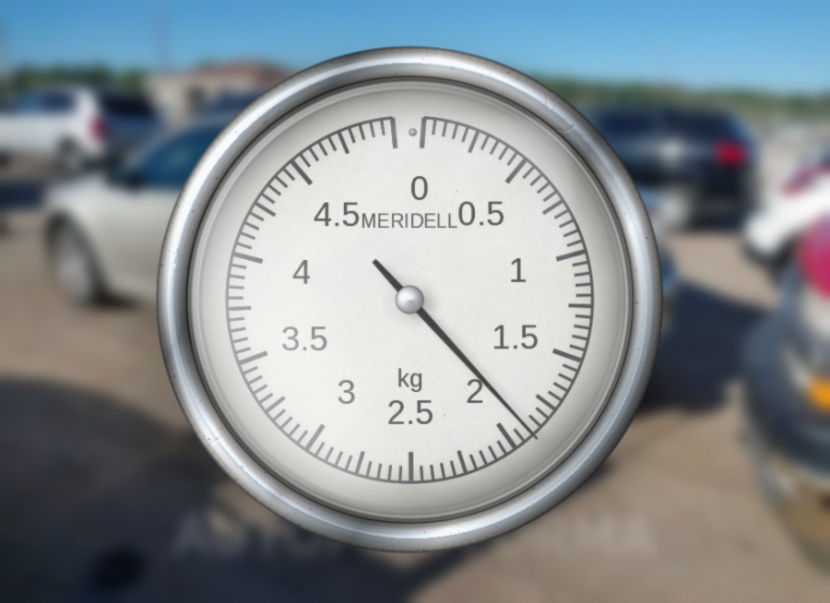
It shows value=1.9 unit=kg
